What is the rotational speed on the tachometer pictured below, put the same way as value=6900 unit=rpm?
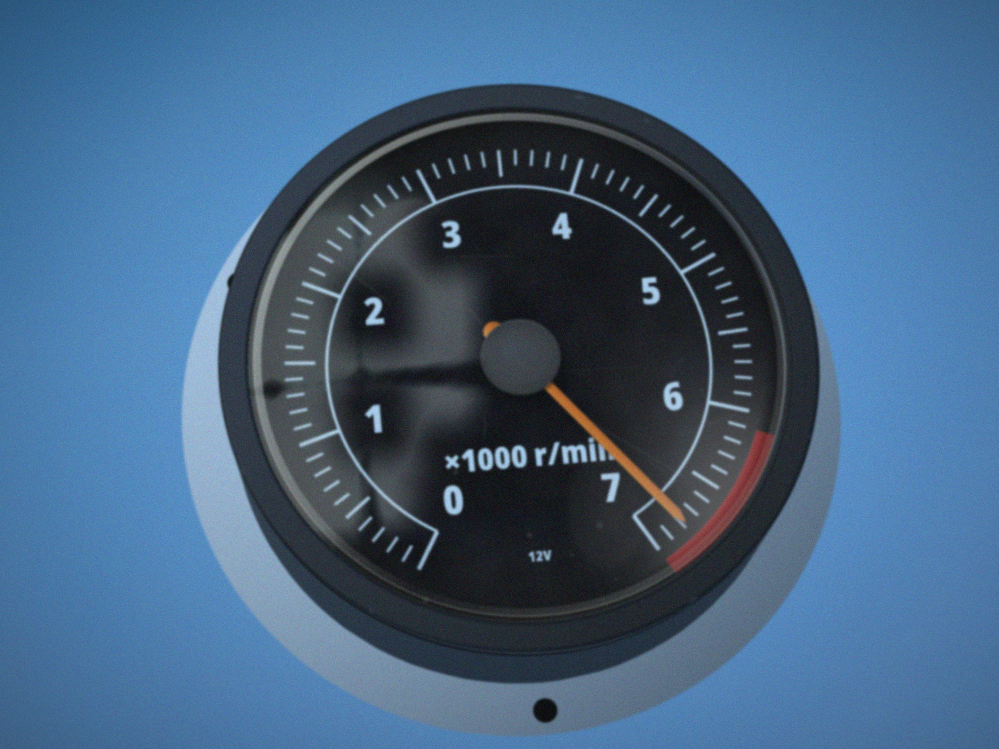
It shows value=6800 unit=rpm
